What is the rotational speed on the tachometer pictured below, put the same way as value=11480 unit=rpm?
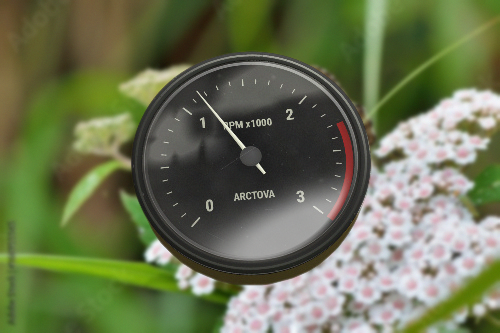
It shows value=1150 unit=rpm
